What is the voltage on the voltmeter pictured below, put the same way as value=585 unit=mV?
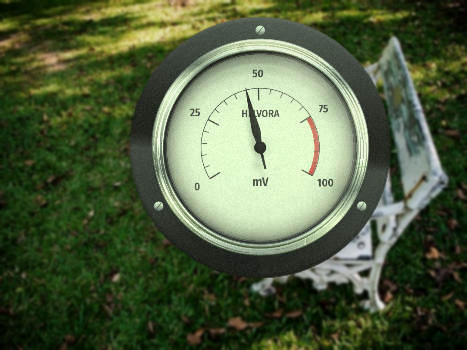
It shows value=45 unit=mV
